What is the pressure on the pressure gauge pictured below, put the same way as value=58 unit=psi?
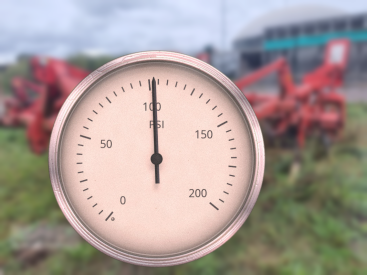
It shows value=102.5 unit=psi
